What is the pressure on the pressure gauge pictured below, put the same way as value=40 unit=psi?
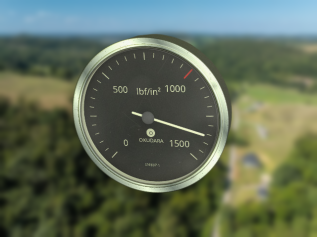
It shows value=1350 unit=psi
